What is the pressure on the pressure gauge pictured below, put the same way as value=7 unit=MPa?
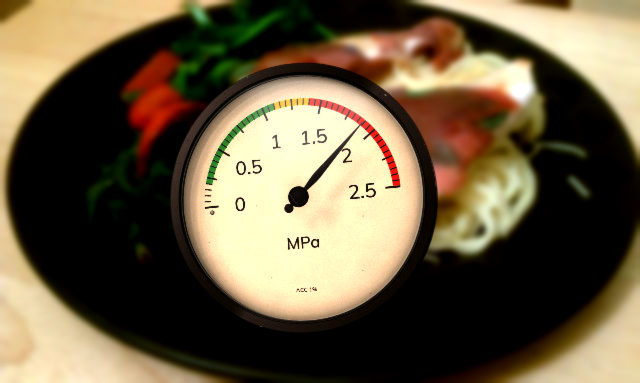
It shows value=1.9 unit=MPa
